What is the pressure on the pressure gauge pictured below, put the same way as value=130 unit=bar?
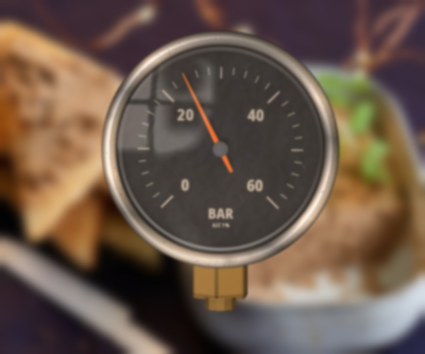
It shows value=24 unit=bar
